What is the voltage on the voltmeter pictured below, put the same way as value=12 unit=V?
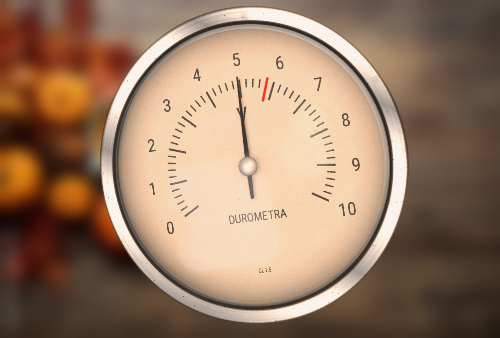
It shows value=5 unit=V
